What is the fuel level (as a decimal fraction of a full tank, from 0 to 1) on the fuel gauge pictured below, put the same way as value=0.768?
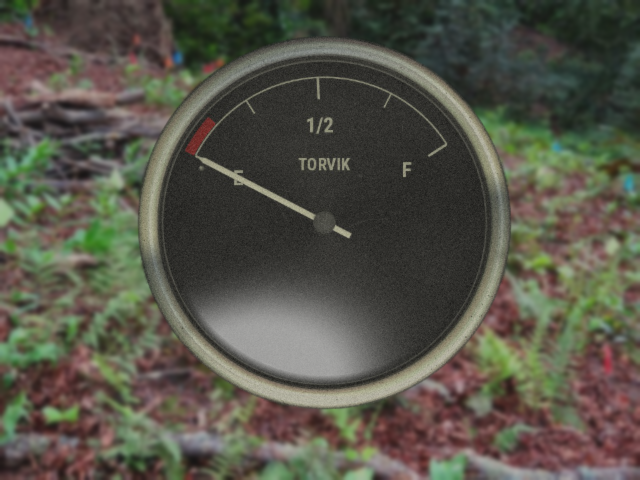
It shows value=0
